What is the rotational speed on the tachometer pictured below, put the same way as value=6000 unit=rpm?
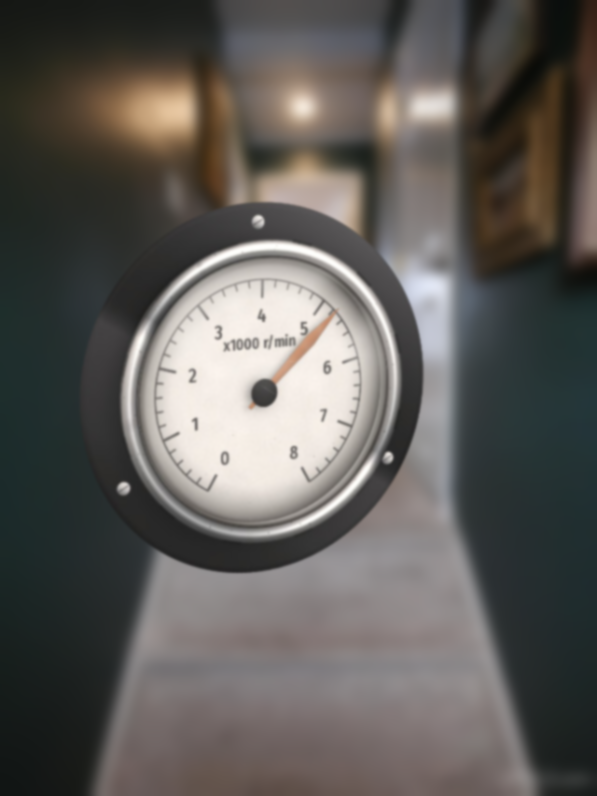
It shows value=5200 unit=rpm
